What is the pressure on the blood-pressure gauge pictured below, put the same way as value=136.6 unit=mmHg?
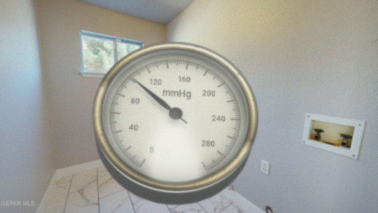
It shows value=100 unit=mmHg
